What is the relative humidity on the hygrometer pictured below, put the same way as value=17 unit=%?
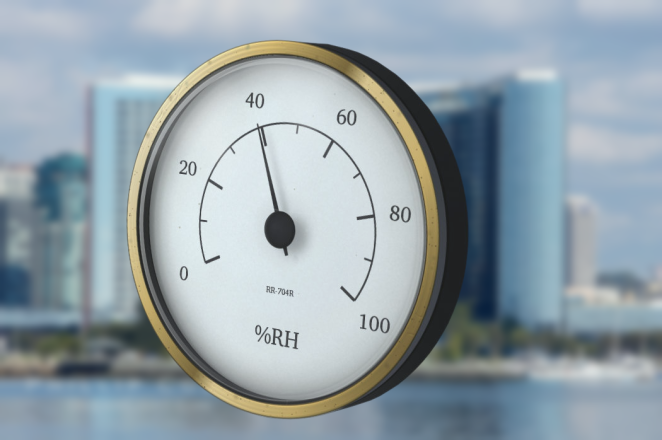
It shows value=40 unit=%
